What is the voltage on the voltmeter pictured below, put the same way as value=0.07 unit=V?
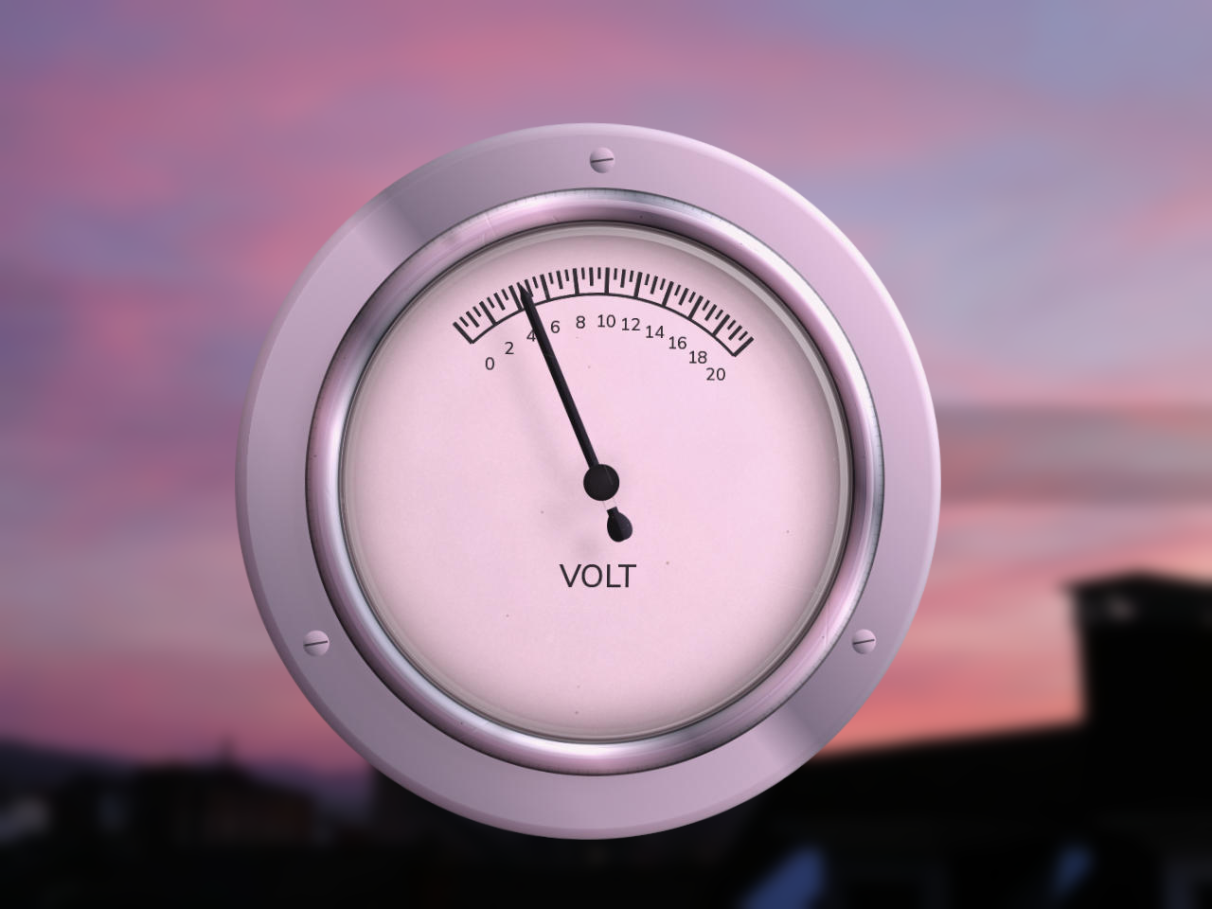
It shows value=4.5 unit=V
